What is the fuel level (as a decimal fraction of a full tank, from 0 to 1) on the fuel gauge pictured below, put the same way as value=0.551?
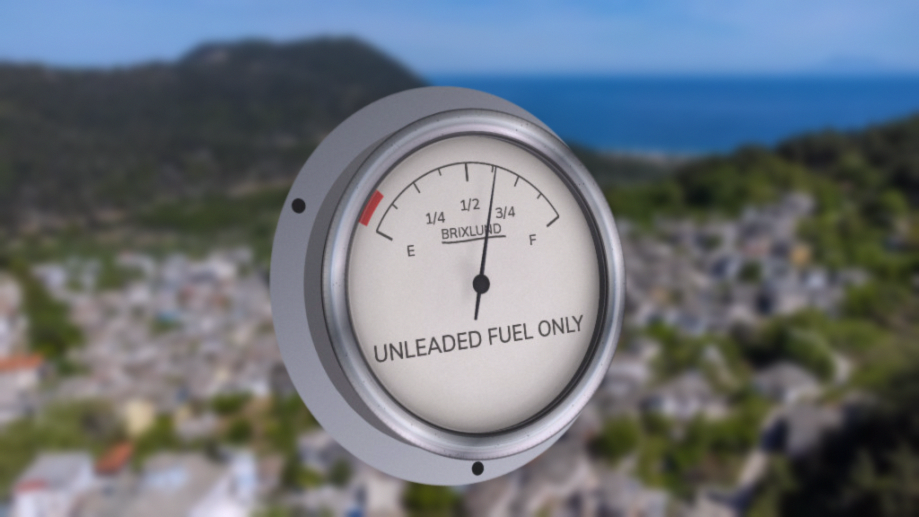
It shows value=0.625
